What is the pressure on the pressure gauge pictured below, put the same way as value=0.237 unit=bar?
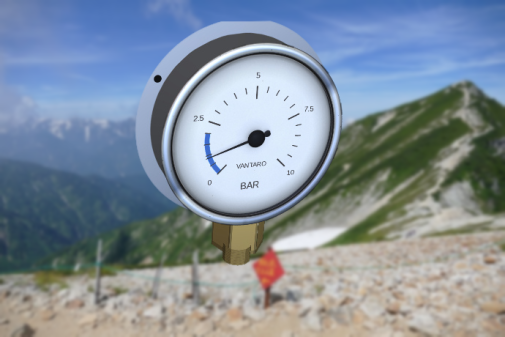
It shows value=1 unit=bar
